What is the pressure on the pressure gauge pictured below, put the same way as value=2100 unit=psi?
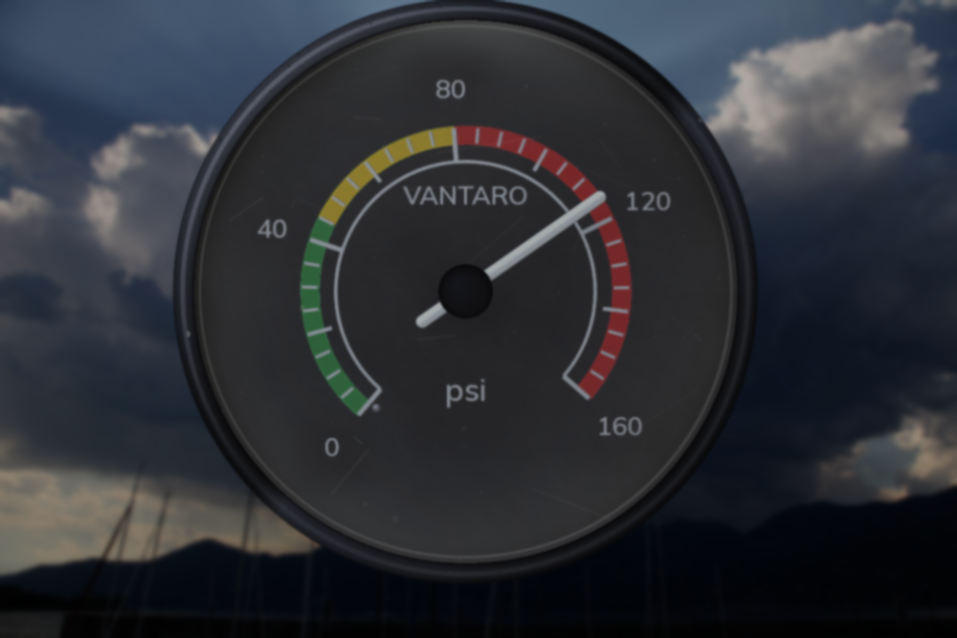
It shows value=115 unit=psi
